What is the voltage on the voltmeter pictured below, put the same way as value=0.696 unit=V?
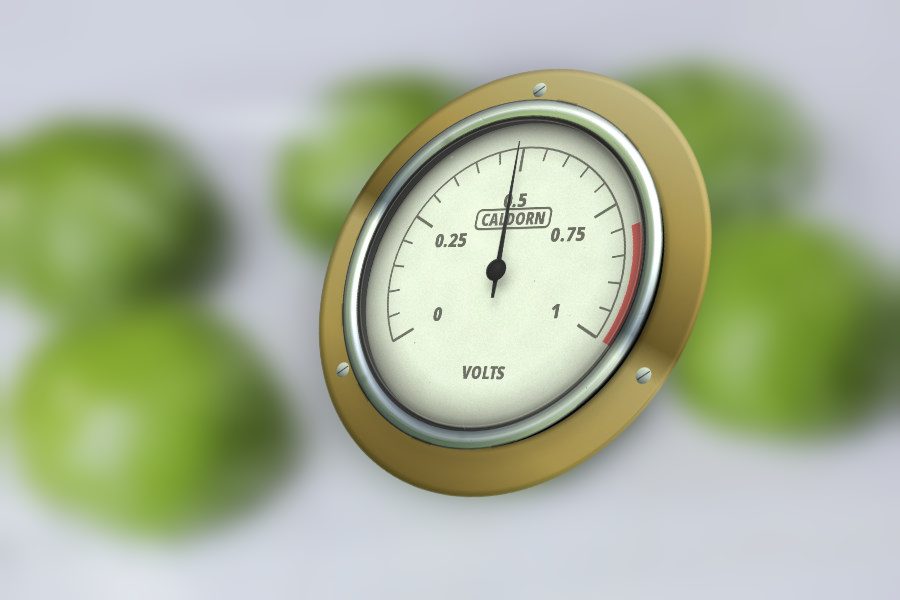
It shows value=0.5 unit=V
